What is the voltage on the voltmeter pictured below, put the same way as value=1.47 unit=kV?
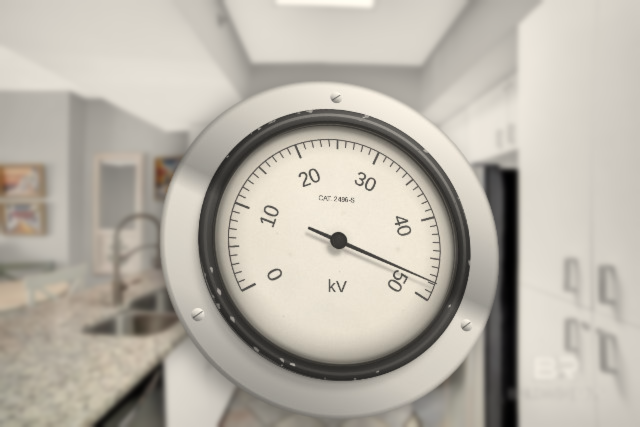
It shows value=48 unit=kV
